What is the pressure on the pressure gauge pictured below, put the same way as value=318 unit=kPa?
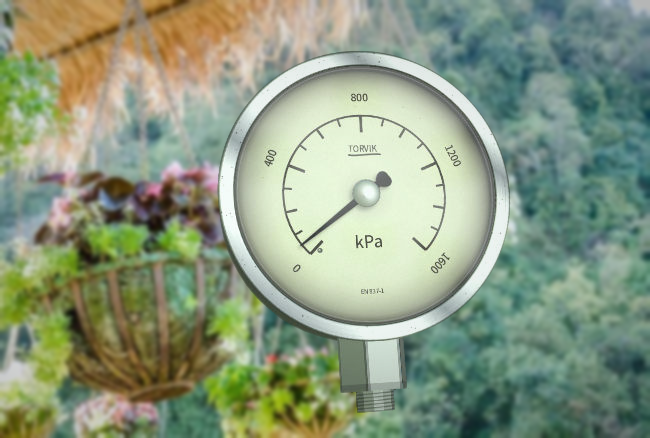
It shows value=50 unit=kPa
